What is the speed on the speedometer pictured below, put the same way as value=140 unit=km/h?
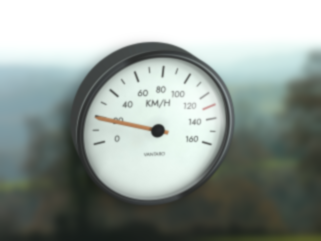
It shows value=20 unit=km/h
